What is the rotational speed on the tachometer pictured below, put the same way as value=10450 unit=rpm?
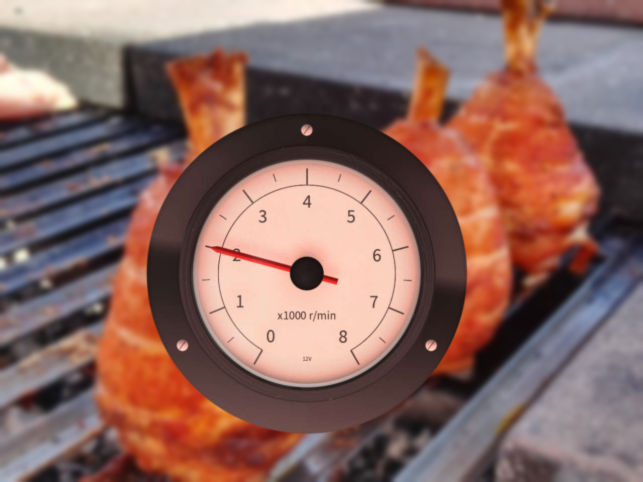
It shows value=2000 unit=rpm
